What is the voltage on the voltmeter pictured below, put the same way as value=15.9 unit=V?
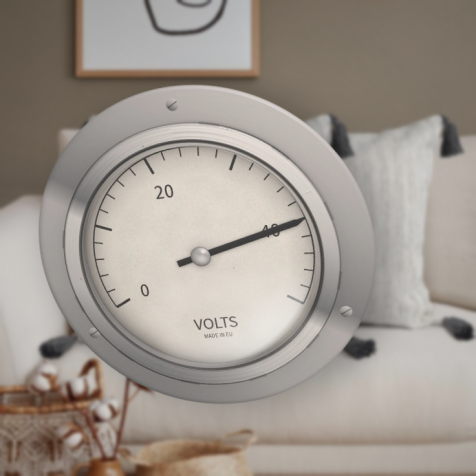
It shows value=40 unit=V
